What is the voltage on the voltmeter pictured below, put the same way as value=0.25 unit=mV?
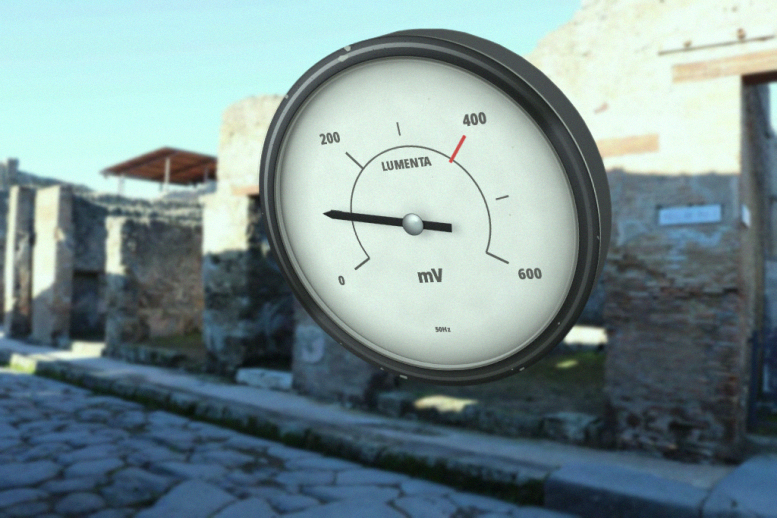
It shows value=100 unit=mV
